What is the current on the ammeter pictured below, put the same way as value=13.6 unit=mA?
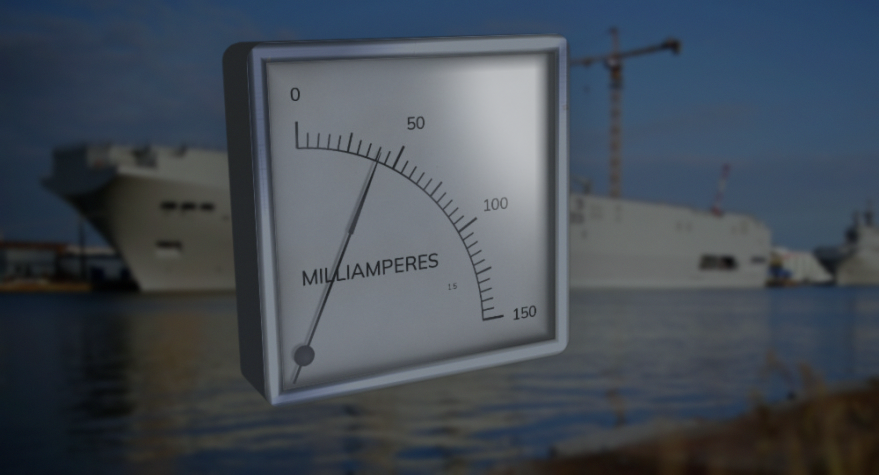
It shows value=40 unit=mA
